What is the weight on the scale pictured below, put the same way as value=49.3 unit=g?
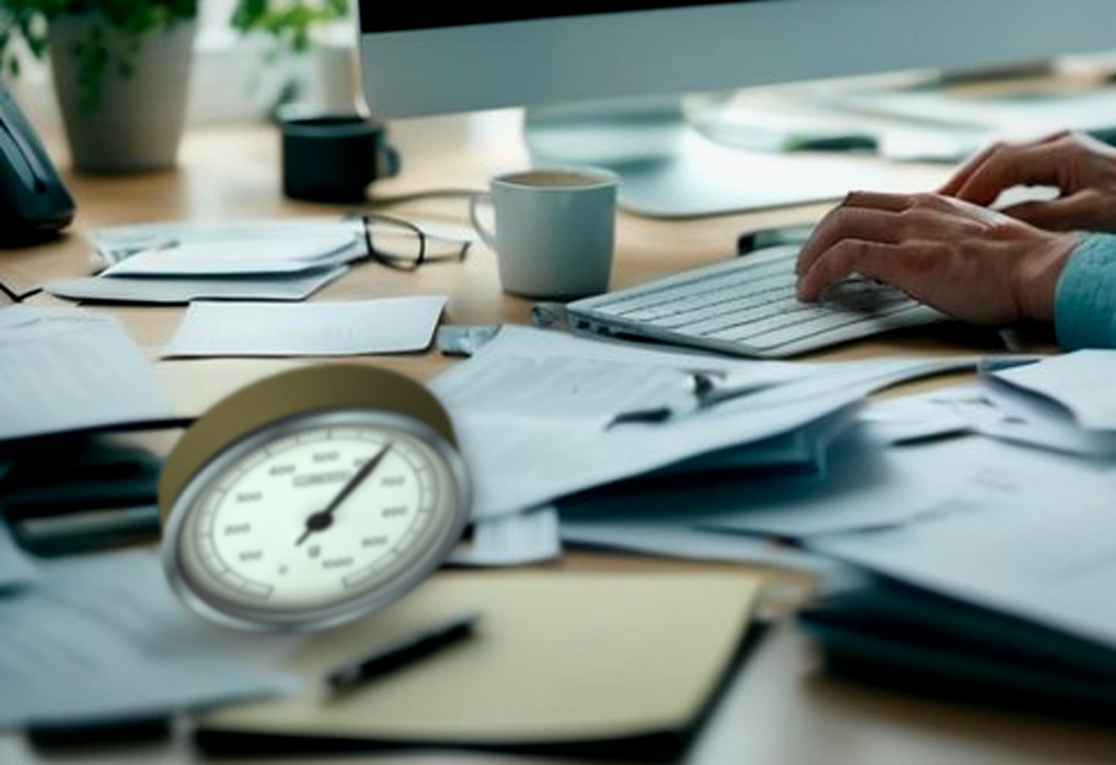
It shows value=600 unit=g
